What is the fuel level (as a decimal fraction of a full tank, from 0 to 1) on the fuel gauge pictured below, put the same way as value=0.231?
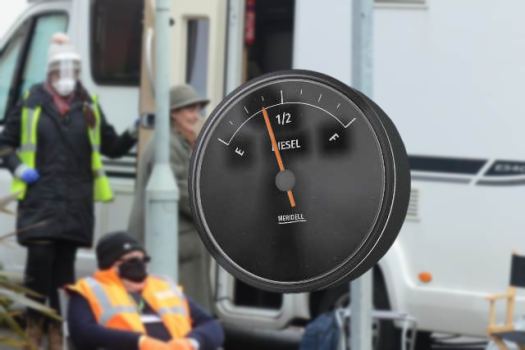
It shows value=0.375
